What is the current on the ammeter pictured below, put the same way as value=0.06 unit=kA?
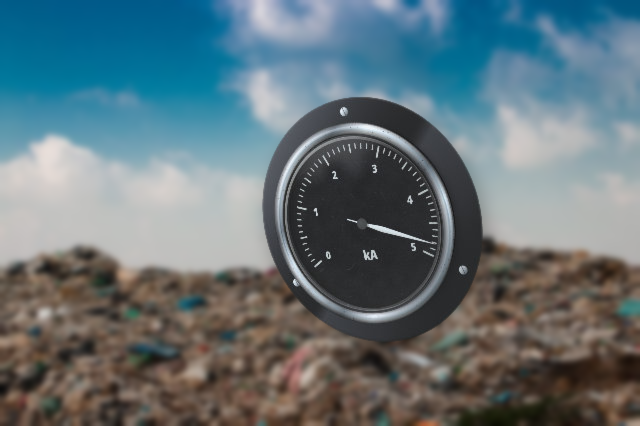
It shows value=4.8 unit=kA
